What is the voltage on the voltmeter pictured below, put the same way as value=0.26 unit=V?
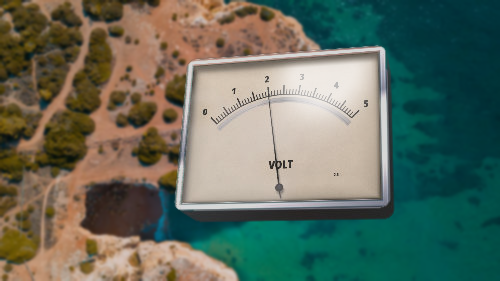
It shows value=2 unit=V
